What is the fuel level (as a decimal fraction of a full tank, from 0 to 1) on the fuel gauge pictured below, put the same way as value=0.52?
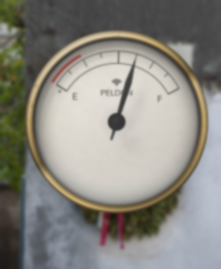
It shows value=0.625
